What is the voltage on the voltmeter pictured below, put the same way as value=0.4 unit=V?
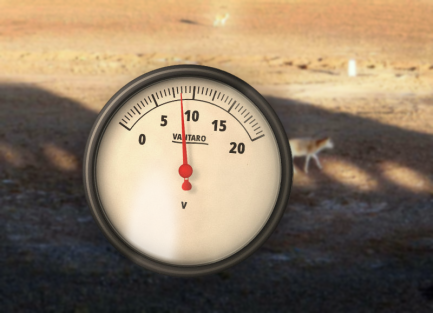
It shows value=8.5 unit=V
